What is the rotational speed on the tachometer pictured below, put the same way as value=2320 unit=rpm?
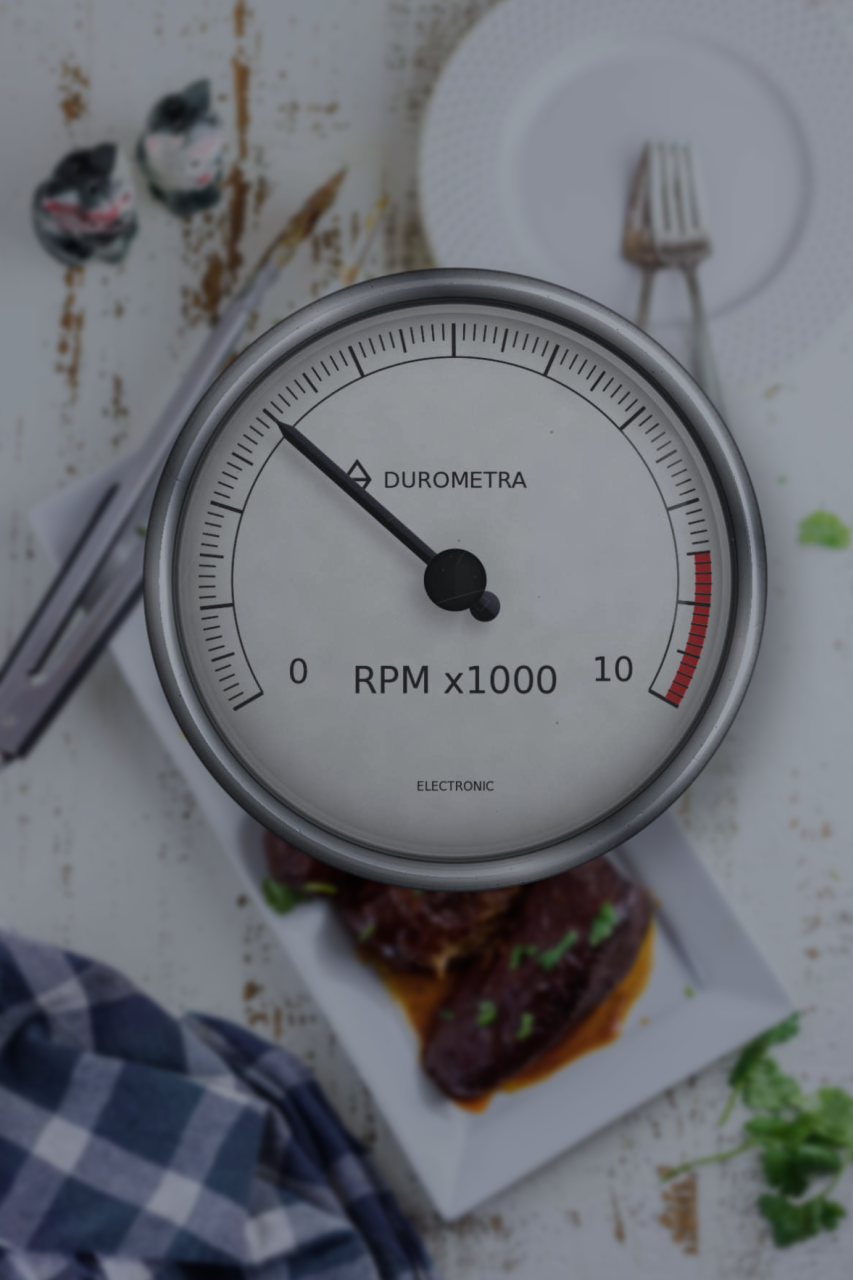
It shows value=3000 unit=rpm
